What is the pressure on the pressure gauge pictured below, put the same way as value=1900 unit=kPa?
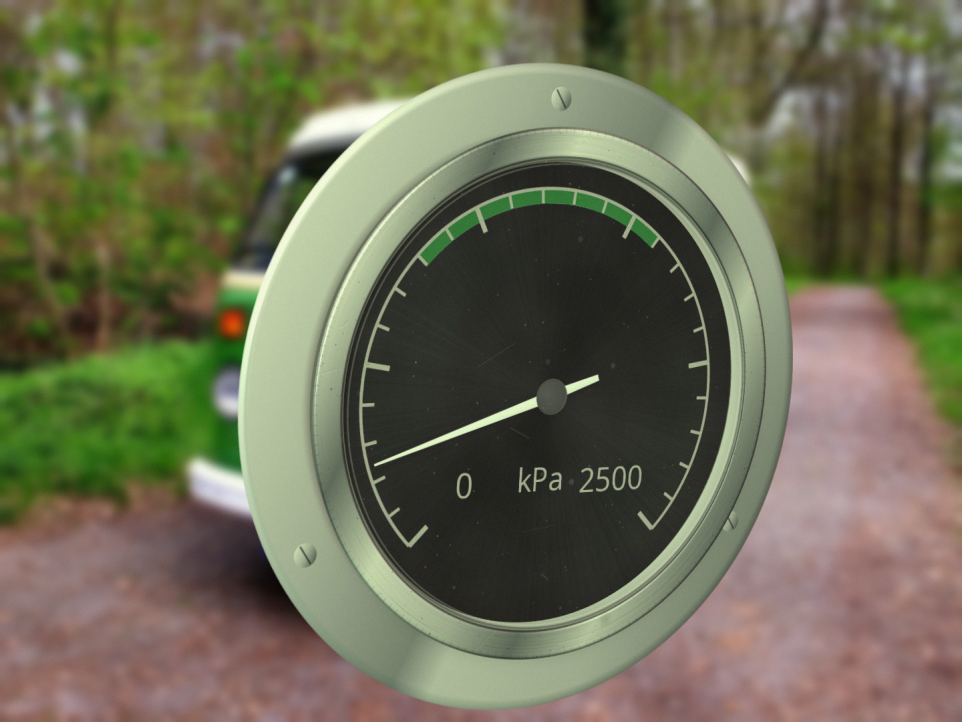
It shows value=250 unit=kPa
